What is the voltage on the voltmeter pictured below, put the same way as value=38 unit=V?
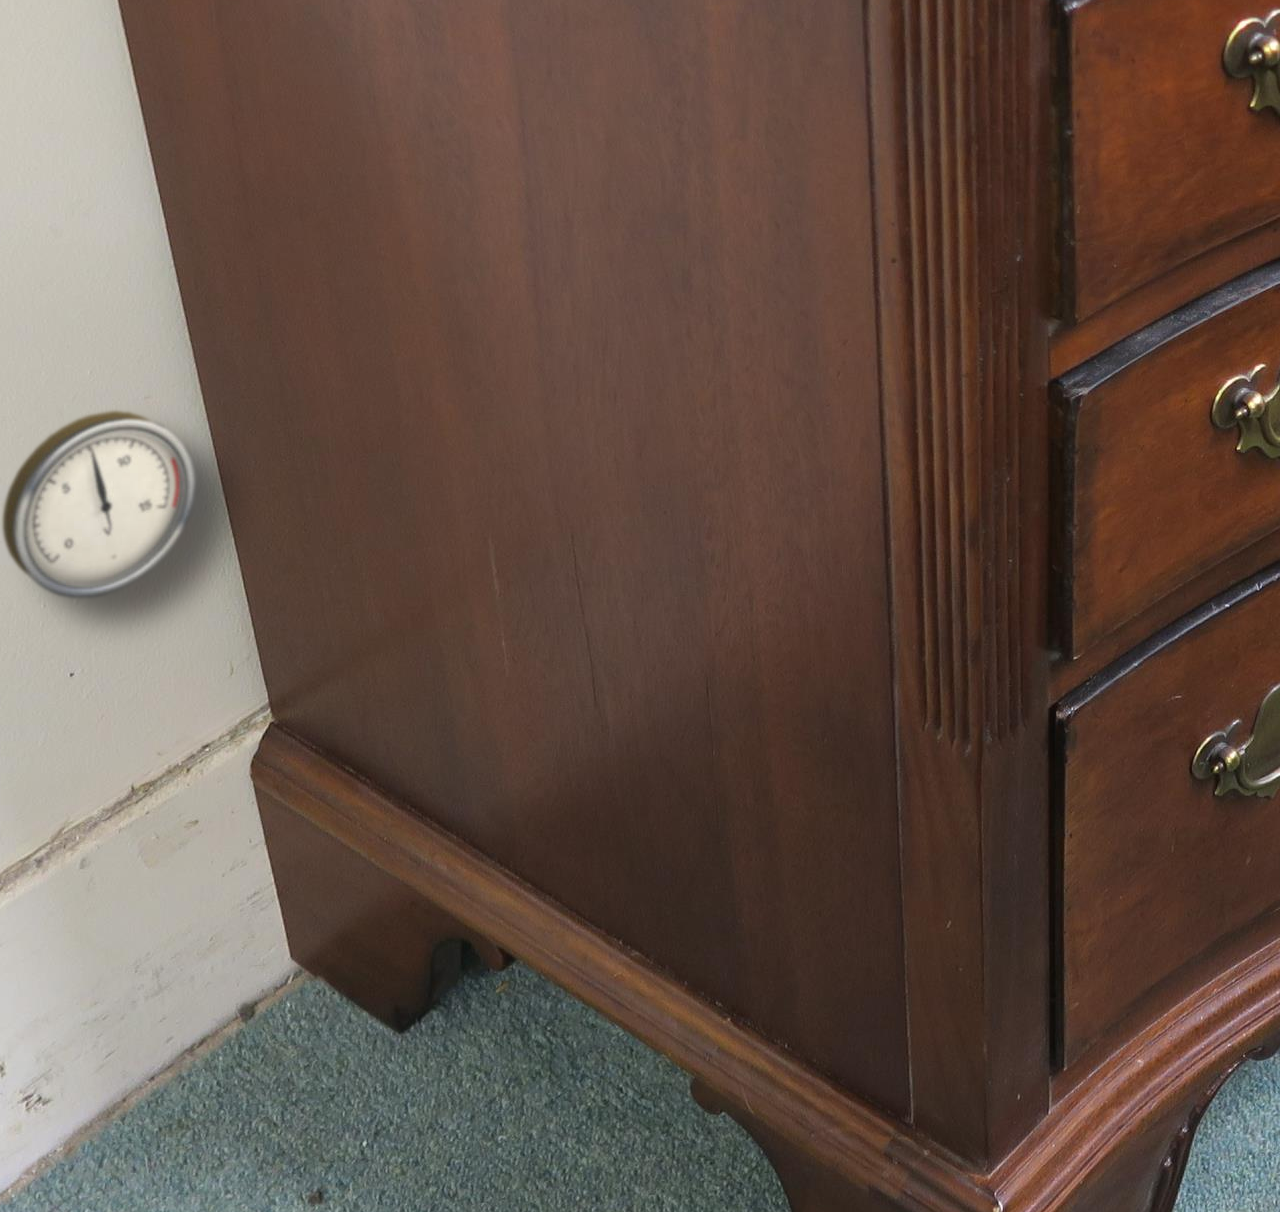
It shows value=7.5 unit=V
